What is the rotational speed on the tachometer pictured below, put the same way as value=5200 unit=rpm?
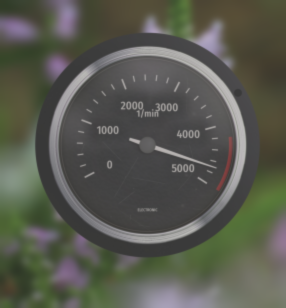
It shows value=4700 unit=rpm
